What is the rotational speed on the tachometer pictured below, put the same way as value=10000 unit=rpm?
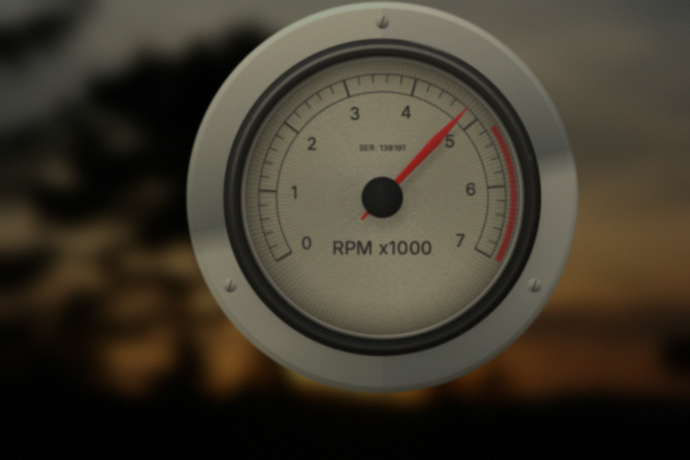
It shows value=4800 unit=rpm
